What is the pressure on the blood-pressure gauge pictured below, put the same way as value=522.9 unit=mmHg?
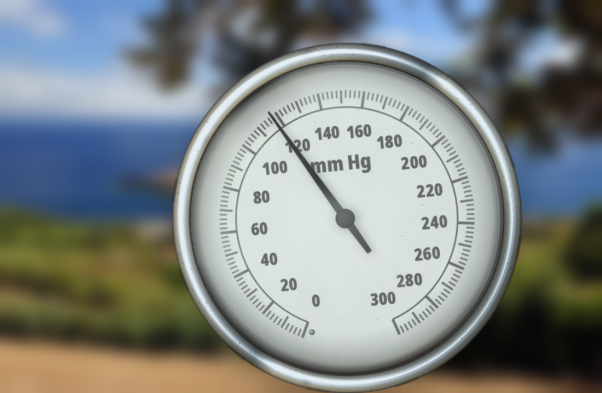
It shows value=118 unit=mmHg
